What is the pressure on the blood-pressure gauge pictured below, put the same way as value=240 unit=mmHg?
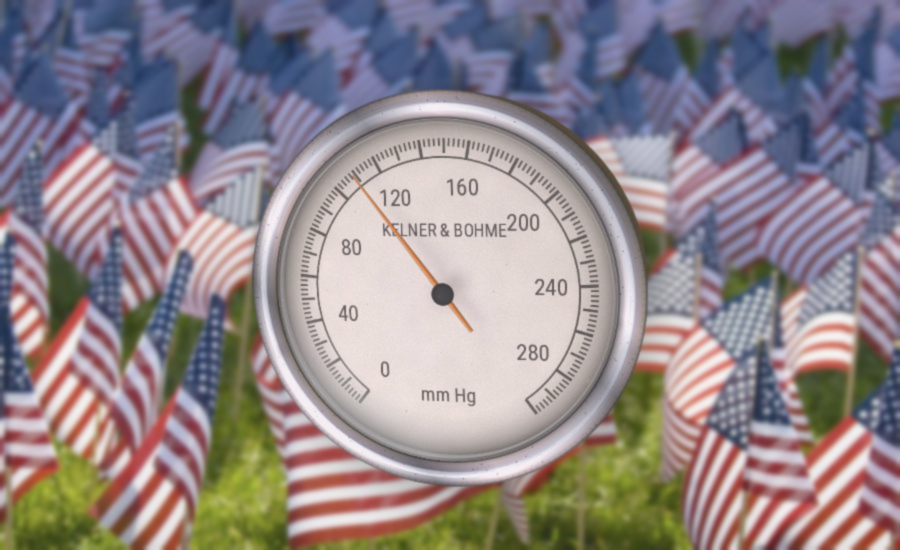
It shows value=110 unit=mmHg
